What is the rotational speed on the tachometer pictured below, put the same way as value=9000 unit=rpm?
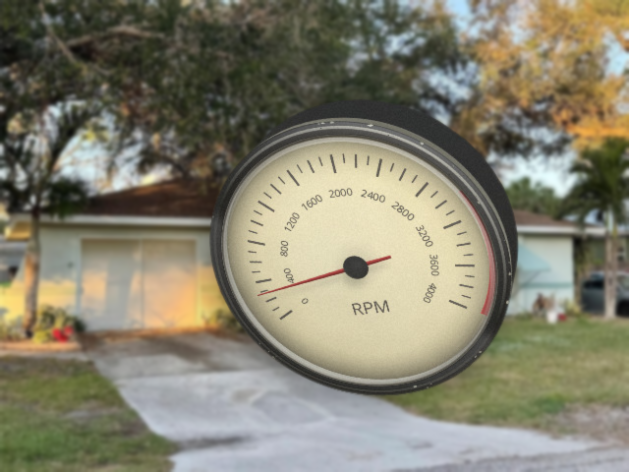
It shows value=300 unit=rpm
